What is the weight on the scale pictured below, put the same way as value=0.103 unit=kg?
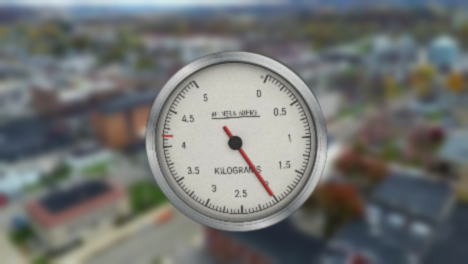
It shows value=2 unit=kg
